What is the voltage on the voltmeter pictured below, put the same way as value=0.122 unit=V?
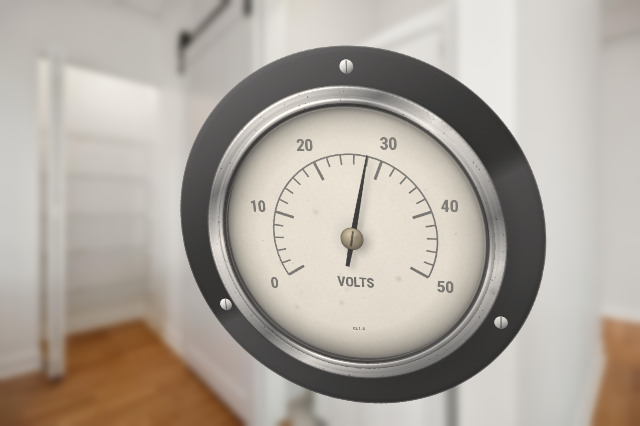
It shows value=28 unit=V
